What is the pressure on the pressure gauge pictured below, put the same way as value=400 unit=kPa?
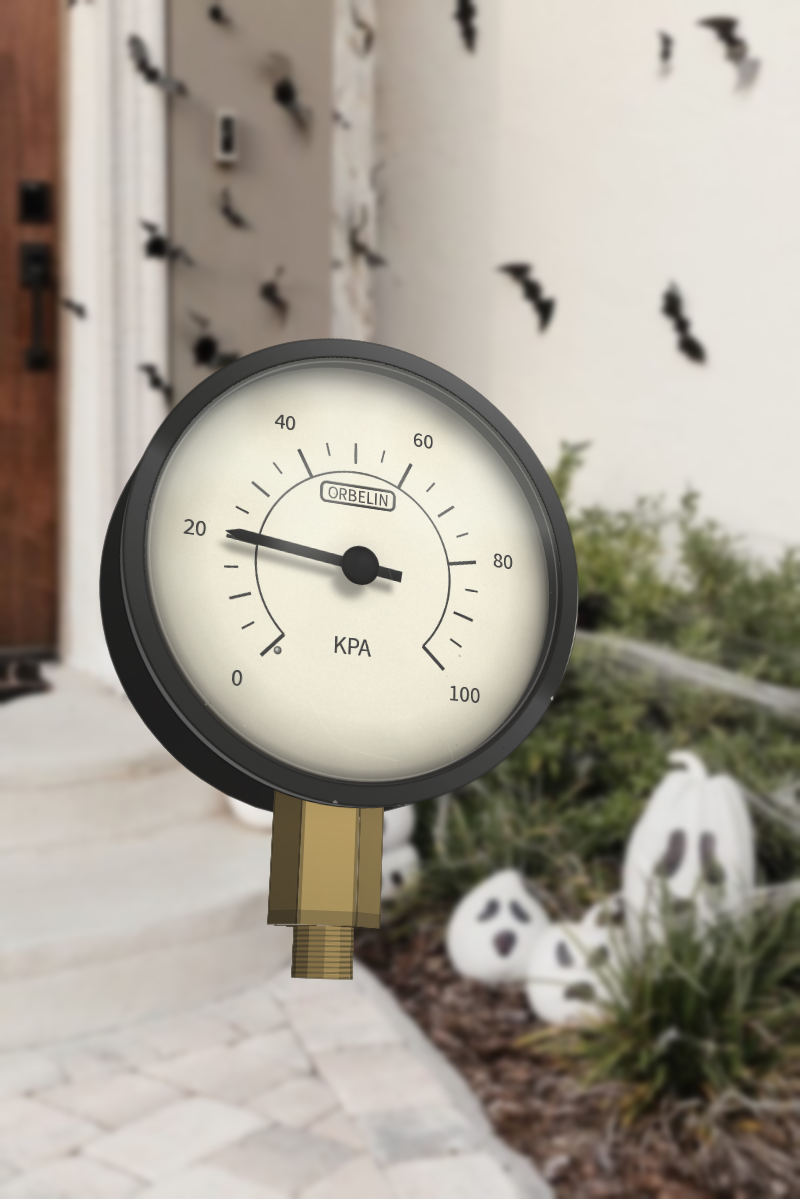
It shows value=20 unit=kPa
